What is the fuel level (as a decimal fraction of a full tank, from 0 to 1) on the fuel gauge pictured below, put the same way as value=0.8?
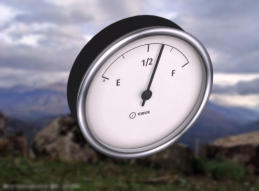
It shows value=0.625
